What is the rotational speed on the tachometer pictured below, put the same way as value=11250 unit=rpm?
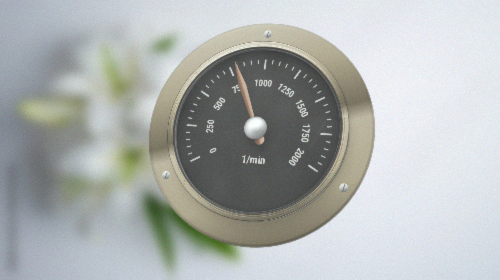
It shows value=800 unit=rpm
